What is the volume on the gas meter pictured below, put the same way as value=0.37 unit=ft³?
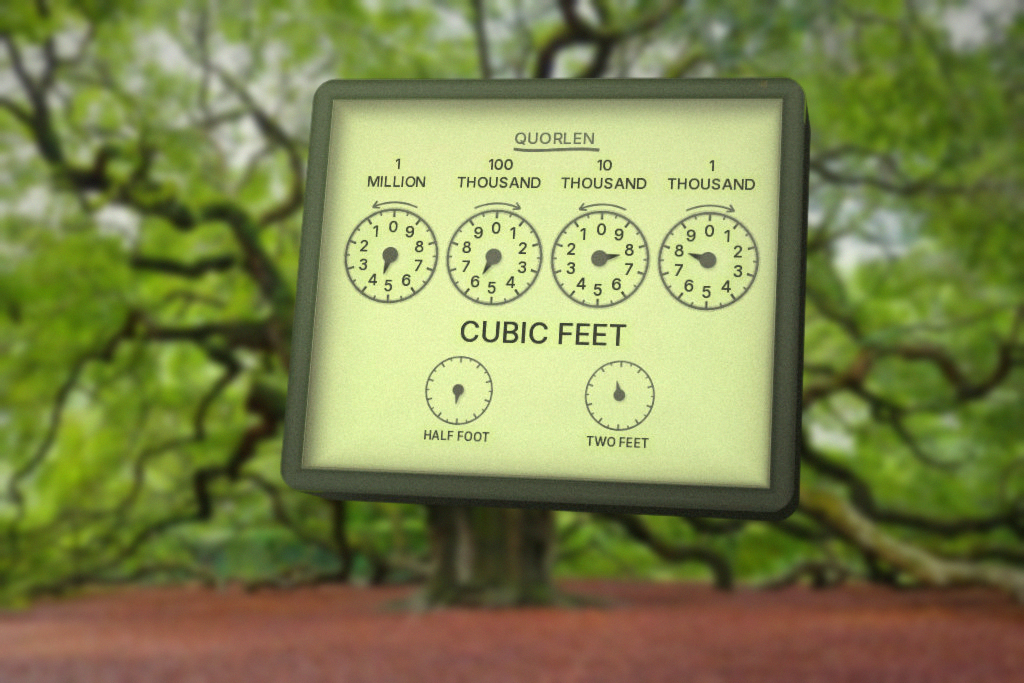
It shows value=457800 unit=ft³
